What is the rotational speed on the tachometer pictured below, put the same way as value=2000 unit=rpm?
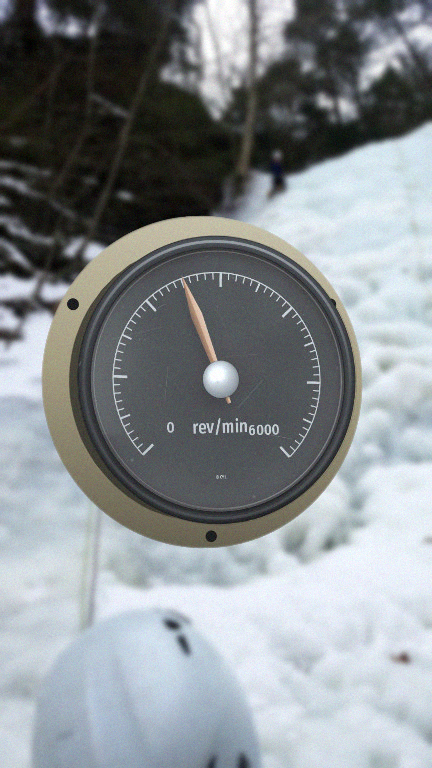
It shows value=2500 unit=rpm
